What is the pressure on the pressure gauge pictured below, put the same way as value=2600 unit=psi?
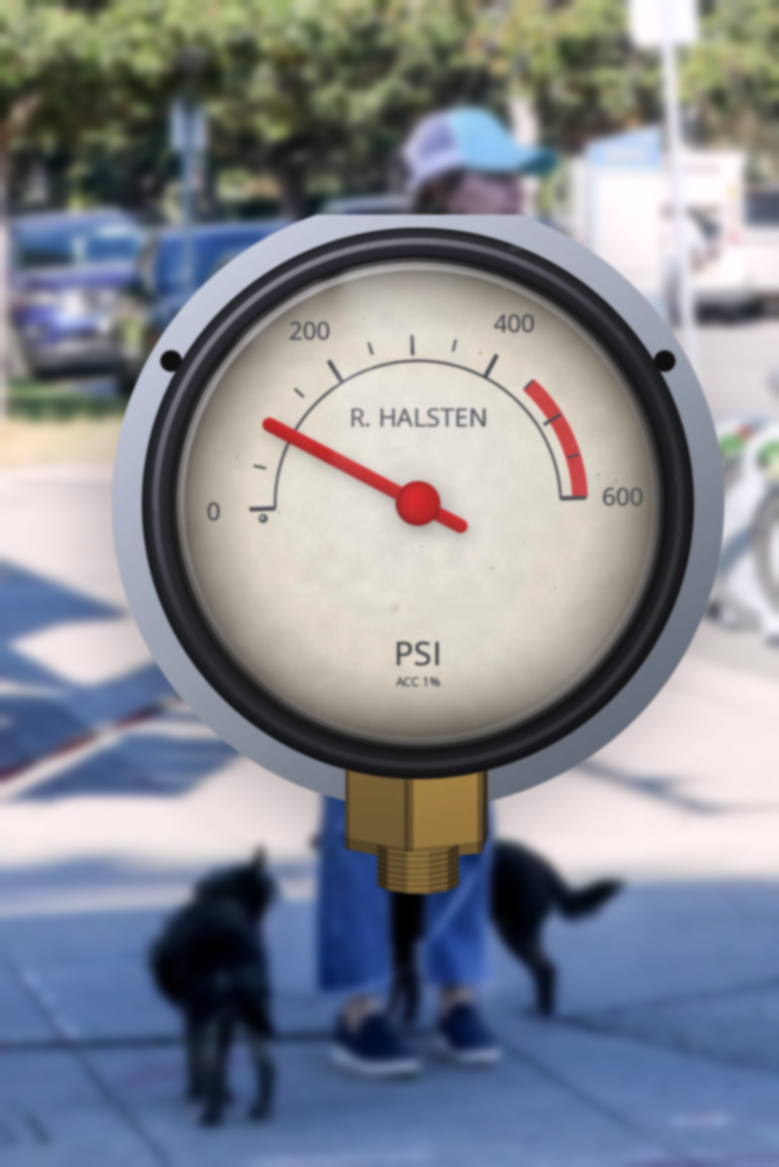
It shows value=100 unit=psi
